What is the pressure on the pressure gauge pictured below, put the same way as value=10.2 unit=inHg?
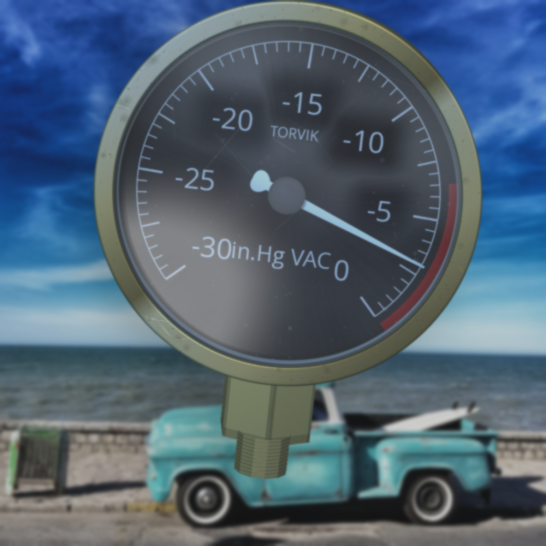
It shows value=-3 unit=inHg
